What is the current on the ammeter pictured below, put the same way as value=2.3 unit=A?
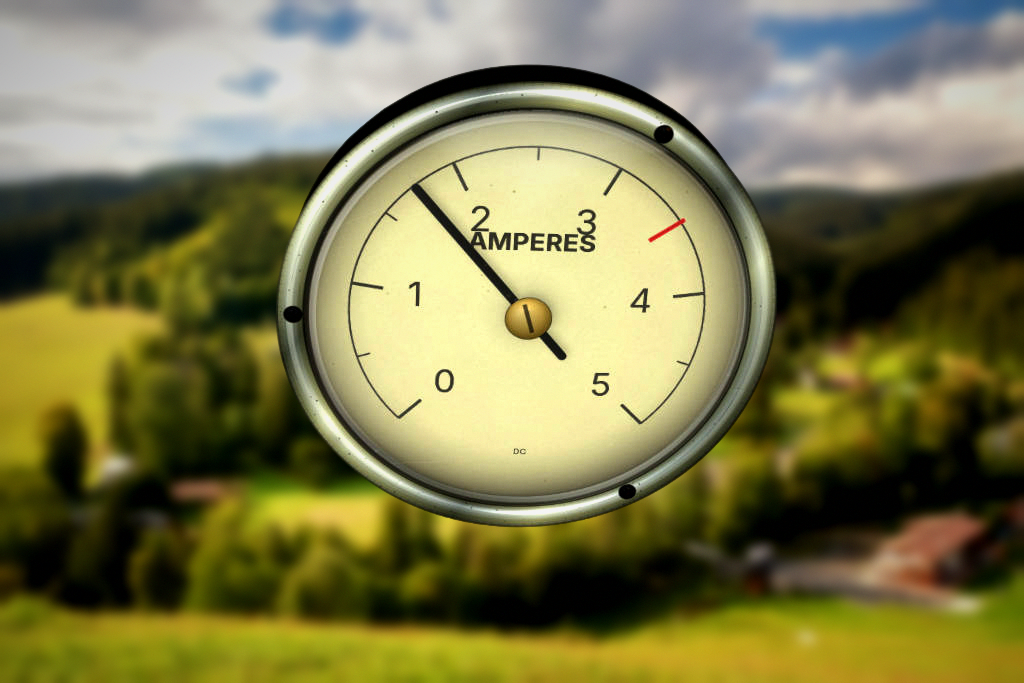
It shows value=1.75 unit=A
